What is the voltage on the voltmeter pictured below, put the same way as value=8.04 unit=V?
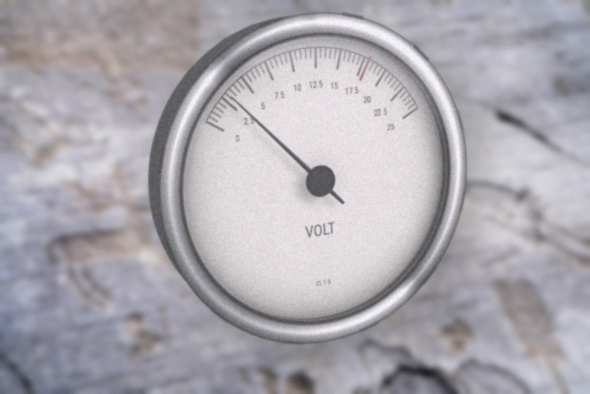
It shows value=3 unit=V
